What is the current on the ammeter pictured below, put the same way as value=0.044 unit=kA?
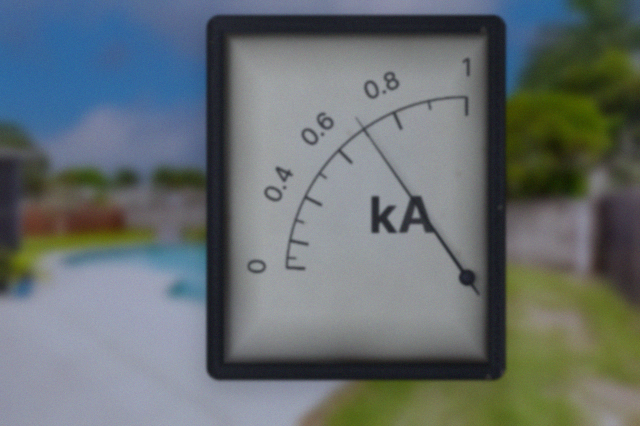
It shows value=0.7 unit=kA
